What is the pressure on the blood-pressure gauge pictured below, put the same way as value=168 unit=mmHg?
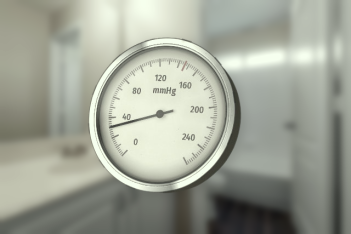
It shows value=30 unit=mmHg
